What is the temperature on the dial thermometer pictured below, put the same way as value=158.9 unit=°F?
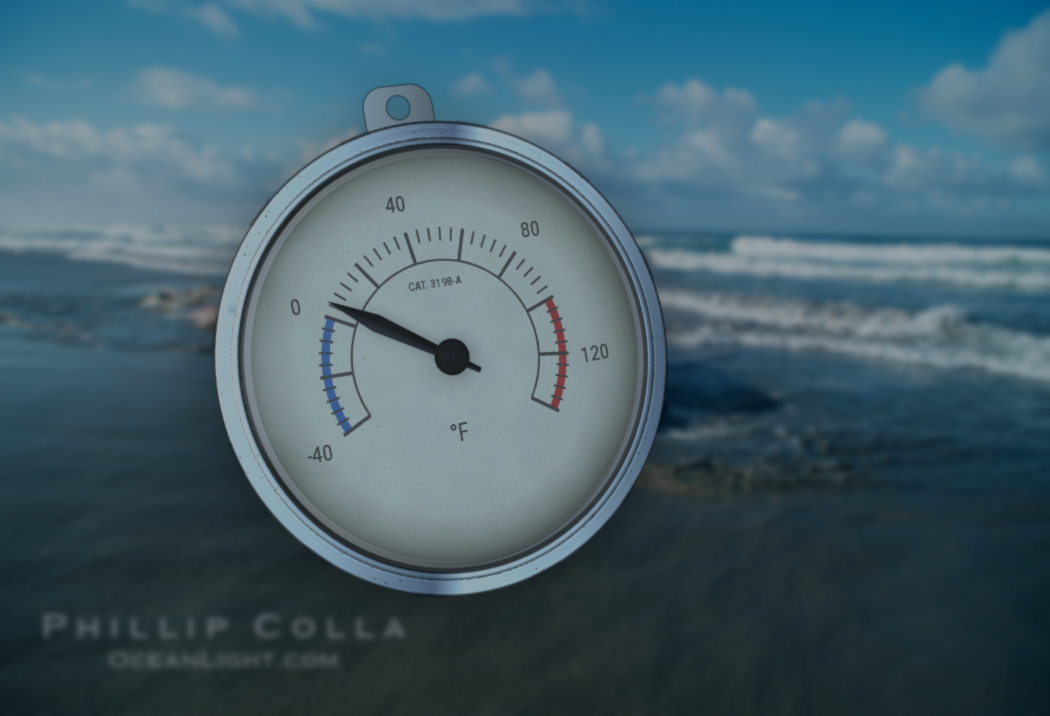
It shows value=4 unit=°F
